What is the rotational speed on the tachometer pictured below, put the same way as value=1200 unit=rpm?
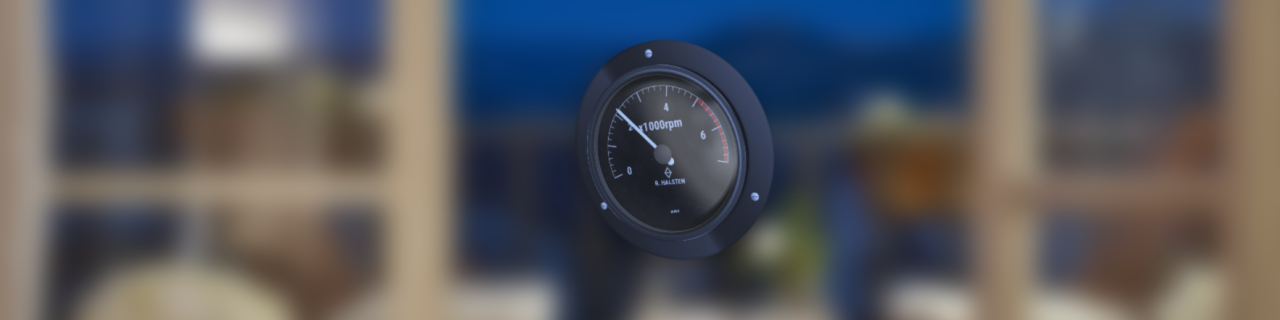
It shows value=2200 unit=rpm
